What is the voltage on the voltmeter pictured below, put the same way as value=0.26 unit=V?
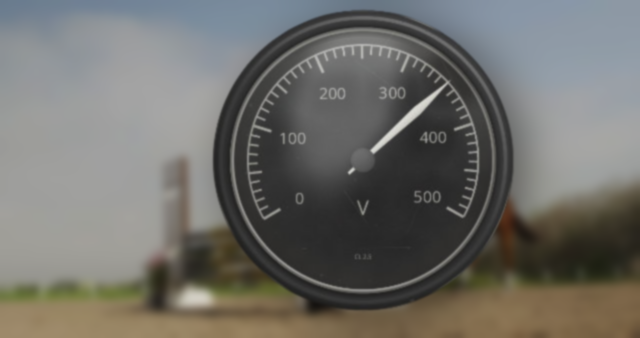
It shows value=350 unit=V
